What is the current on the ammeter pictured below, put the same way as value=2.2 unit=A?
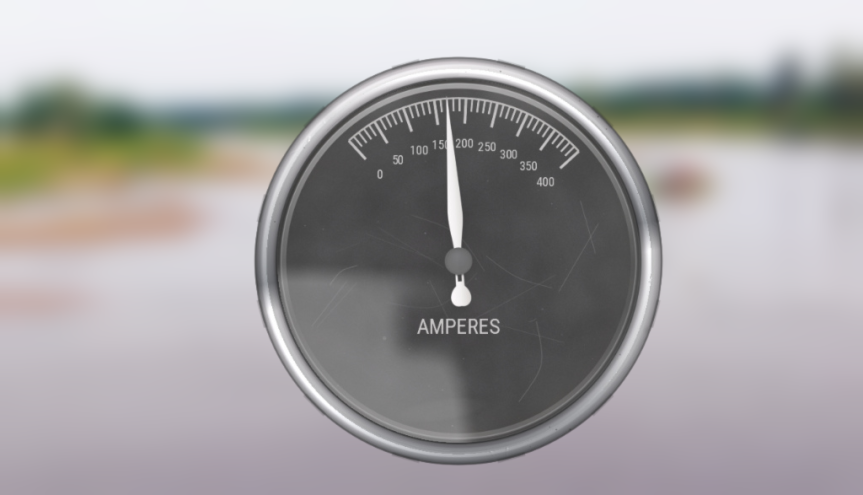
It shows value=170 unit=A
